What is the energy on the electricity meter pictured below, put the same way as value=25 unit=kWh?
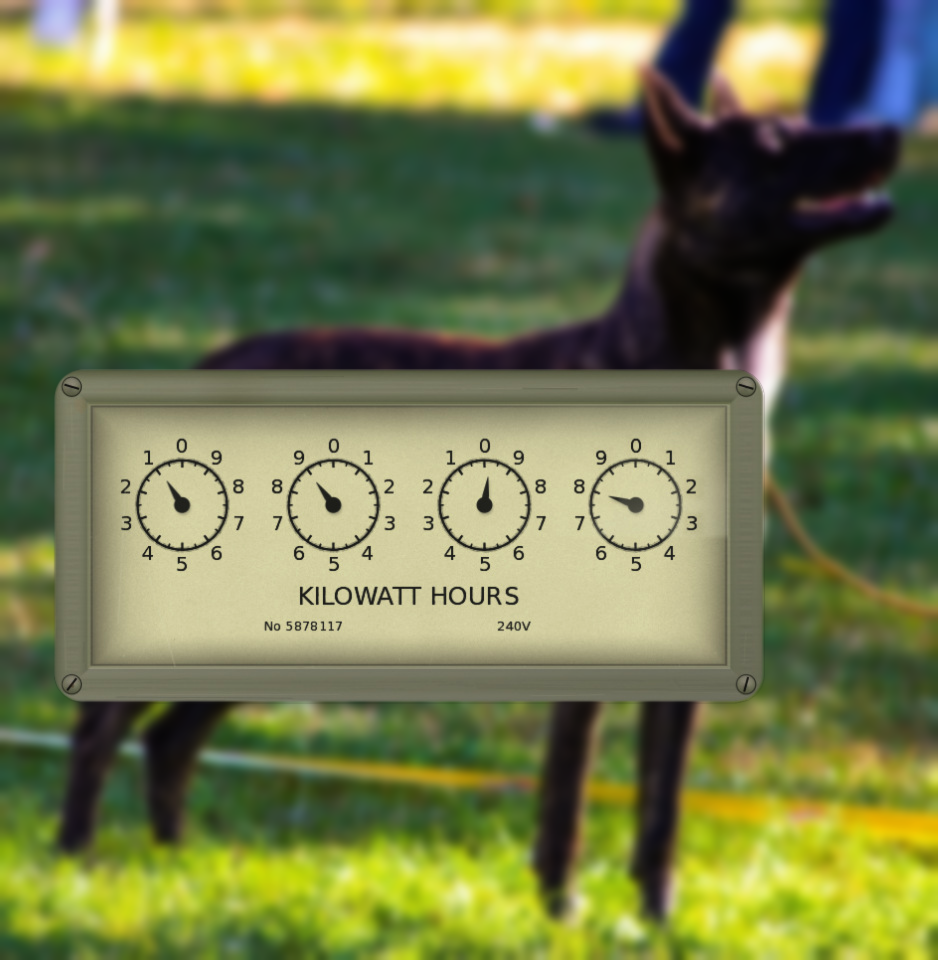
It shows value=898 unit=kWh
